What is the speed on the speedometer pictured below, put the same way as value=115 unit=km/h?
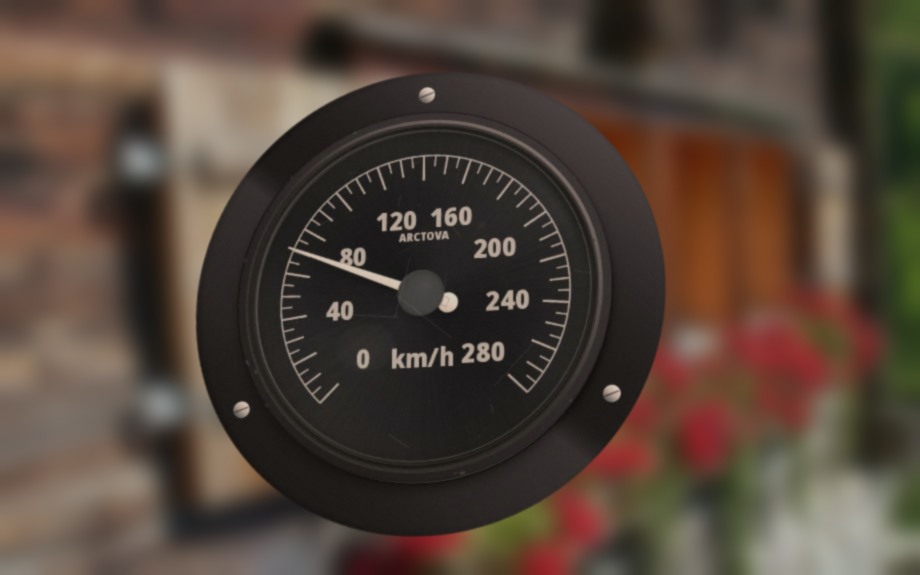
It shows value=70 unit=km/h
